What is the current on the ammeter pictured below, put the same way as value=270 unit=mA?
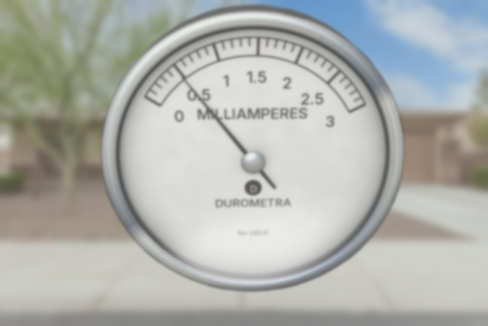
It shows value=0.5 unit=mA
